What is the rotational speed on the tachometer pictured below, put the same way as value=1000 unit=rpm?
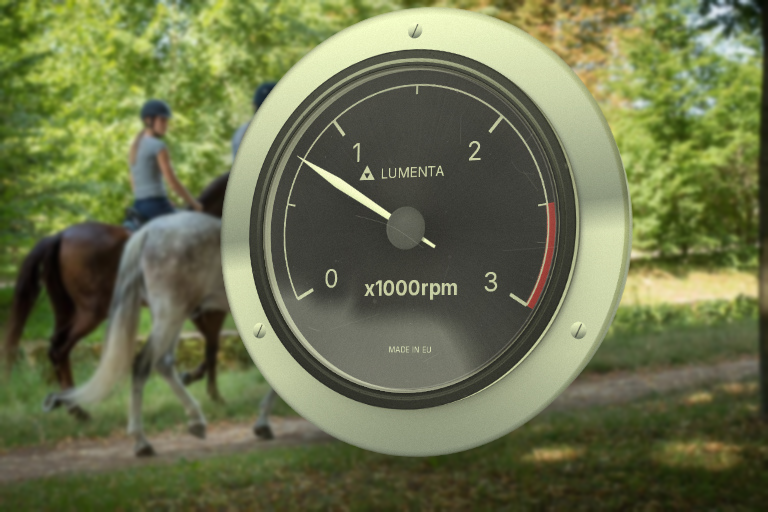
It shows value=750 unit=rpm
